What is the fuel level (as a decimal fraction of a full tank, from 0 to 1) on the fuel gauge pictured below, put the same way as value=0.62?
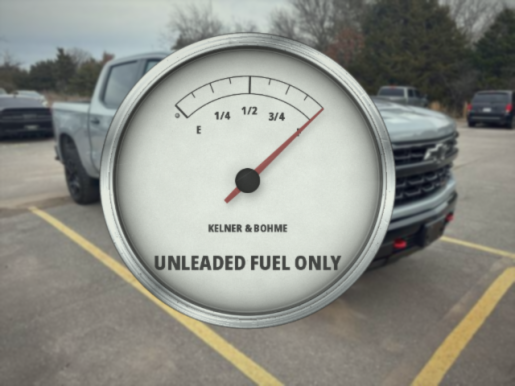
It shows value=1
